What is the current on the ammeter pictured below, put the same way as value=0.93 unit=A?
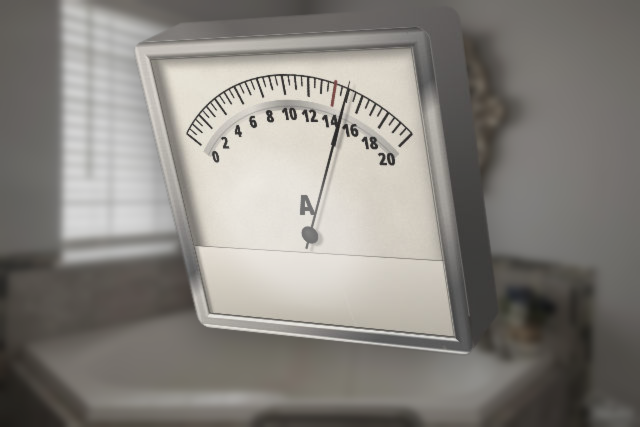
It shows value=15 unit=A
